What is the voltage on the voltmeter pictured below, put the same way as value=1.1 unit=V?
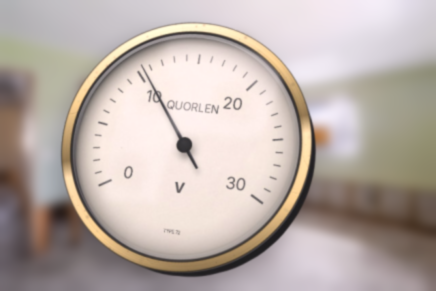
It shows value=10.5 unit=V
